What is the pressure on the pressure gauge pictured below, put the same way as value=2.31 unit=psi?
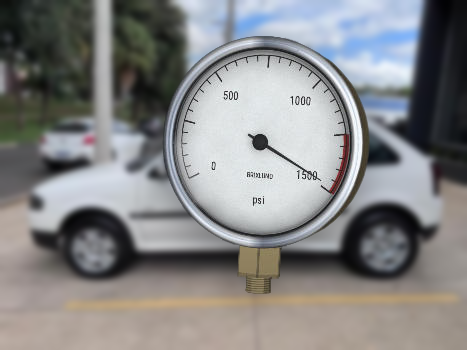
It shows value=1475 unit=psi
